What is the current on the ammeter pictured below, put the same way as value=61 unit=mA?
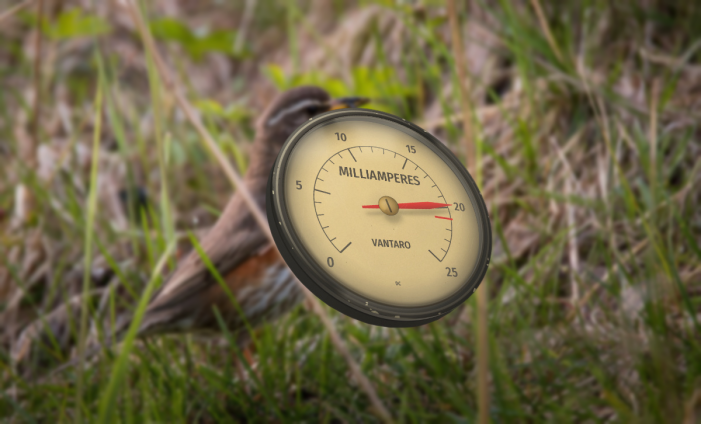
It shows value=20 unit=mA
